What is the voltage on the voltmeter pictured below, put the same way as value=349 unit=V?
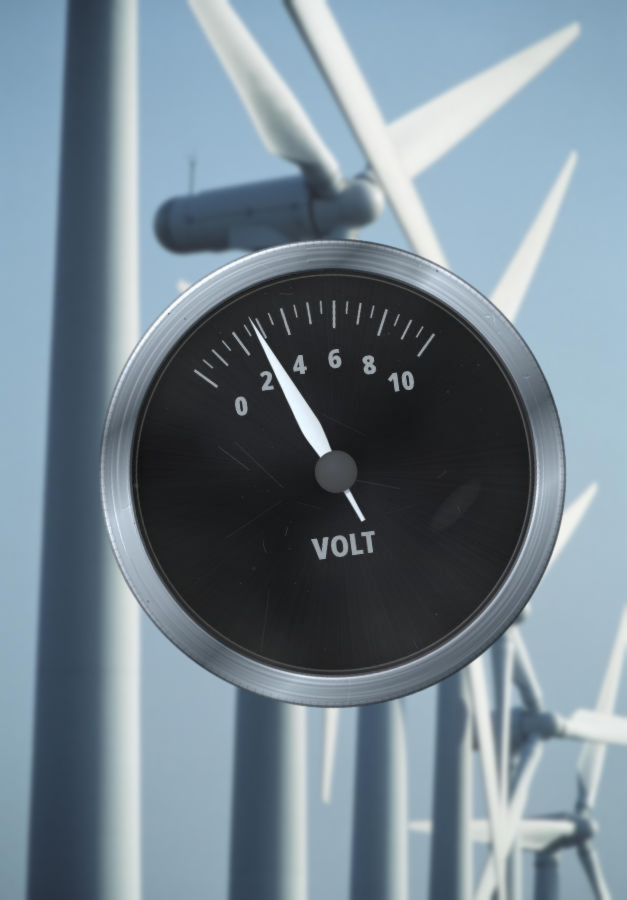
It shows value=2.75 unit=V
